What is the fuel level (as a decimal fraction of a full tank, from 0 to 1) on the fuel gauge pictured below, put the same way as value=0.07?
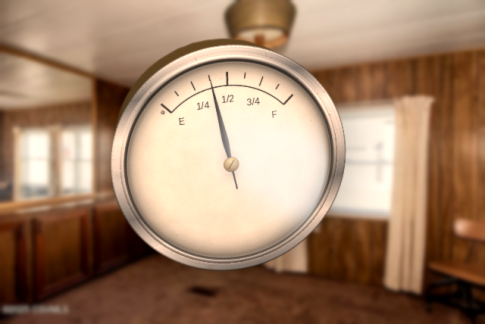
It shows value=0.375
